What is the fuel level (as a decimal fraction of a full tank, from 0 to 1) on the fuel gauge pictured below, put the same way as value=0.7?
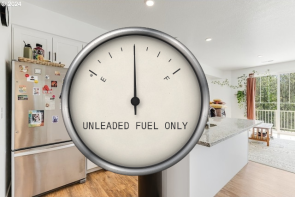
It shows value=0.5
